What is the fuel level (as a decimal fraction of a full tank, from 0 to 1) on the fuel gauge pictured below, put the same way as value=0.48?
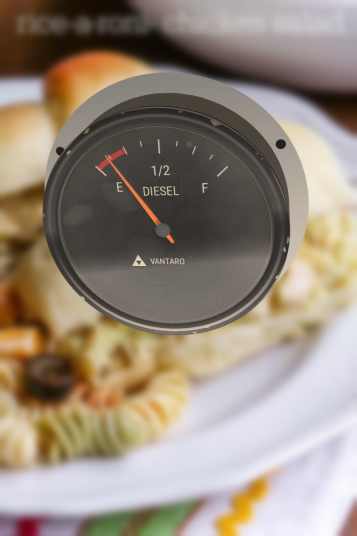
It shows value=0.125
